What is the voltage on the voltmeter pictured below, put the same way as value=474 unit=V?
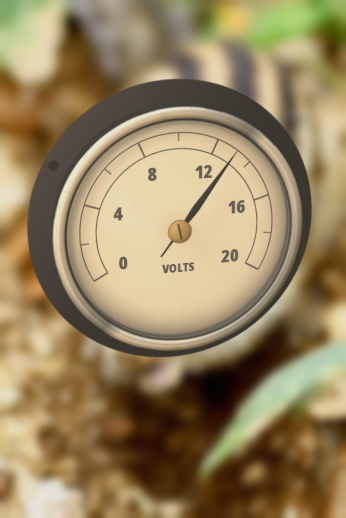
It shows value=13 unit=V
